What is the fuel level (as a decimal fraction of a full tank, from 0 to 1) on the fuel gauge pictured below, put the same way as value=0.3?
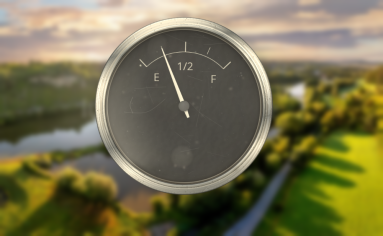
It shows value=0.25
